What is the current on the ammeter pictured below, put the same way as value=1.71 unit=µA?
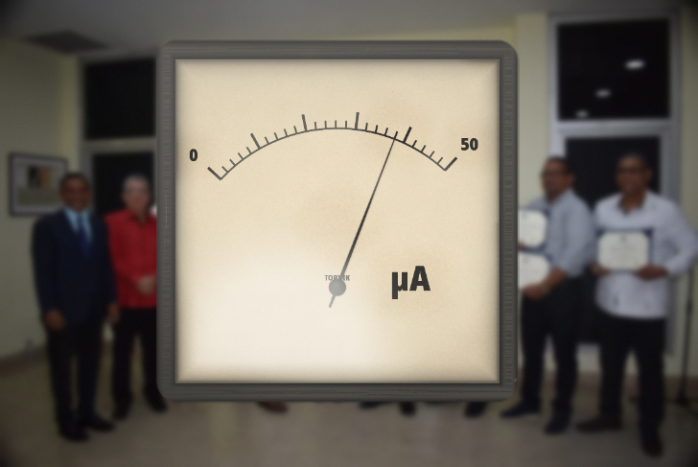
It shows value=38 unit=µA
